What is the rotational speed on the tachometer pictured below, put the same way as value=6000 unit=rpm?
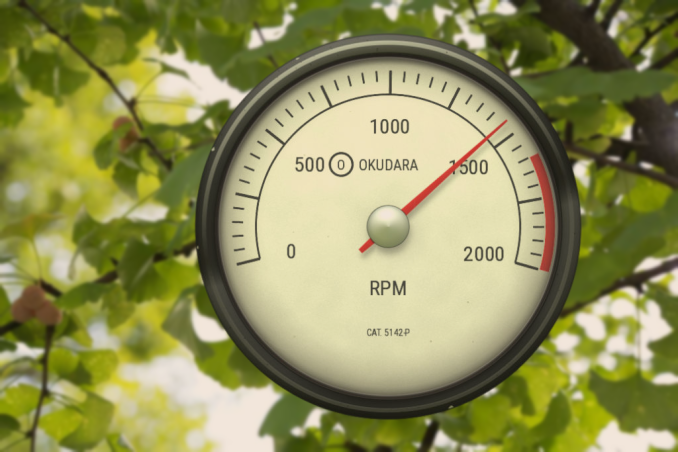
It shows value=1450 unit=rpm
